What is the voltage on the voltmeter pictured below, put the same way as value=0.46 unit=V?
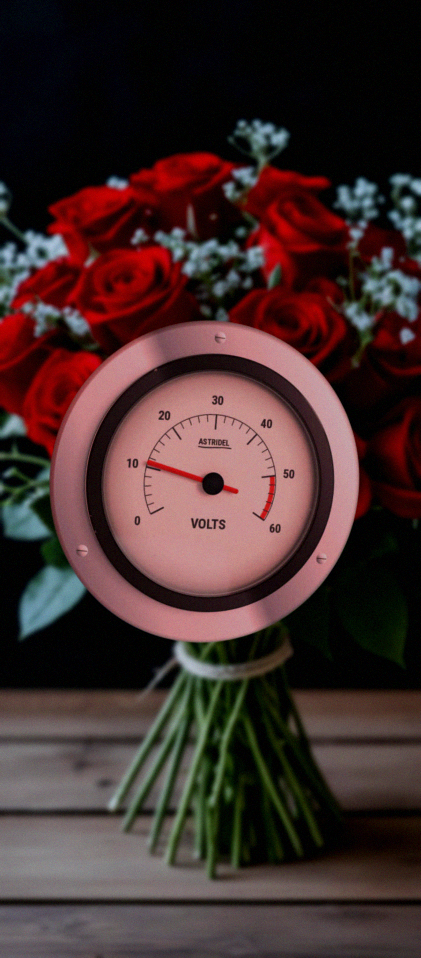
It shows value=11 unit=V
